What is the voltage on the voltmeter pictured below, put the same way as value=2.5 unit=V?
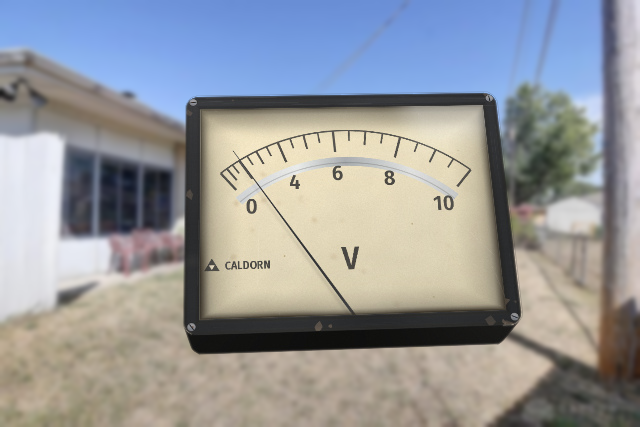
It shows value=2 unit=V
